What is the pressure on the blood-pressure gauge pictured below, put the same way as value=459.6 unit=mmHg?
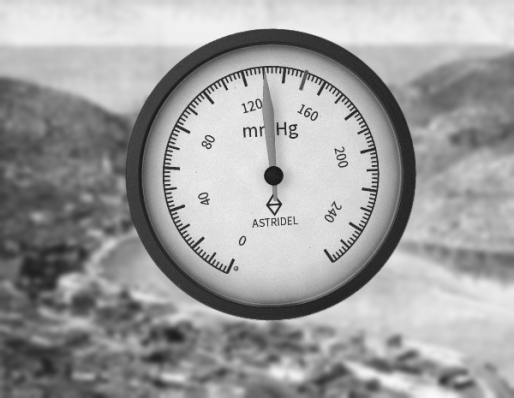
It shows value=130 unit=mmHg
